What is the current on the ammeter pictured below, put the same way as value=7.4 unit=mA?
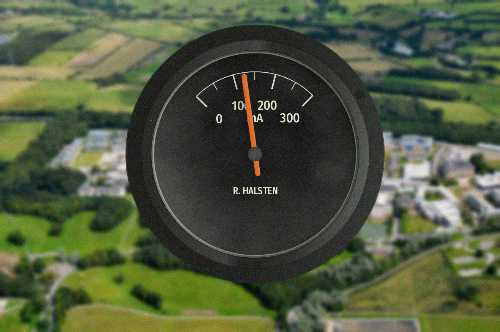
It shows value=125 unit=mA
